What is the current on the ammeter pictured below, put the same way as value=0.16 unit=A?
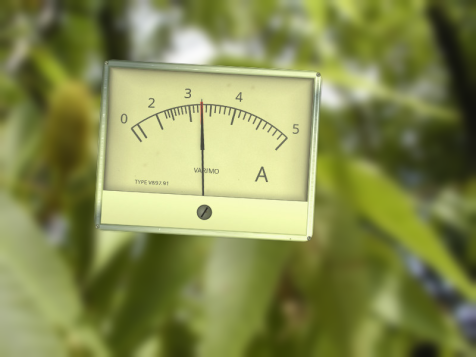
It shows value=3.3 unit=A
